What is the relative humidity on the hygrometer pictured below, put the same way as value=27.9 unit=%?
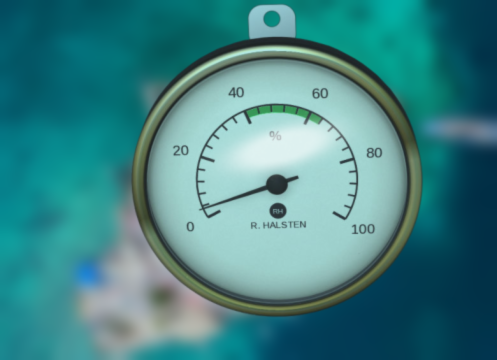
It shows value=4 unit=%
